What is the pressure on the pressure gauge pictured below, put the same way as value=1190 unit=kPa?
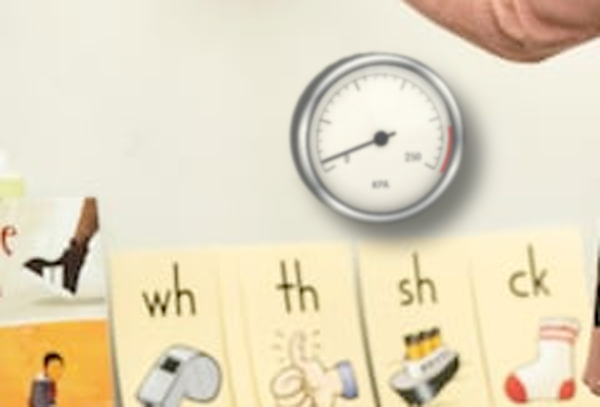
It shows value=10 unit=kPa
